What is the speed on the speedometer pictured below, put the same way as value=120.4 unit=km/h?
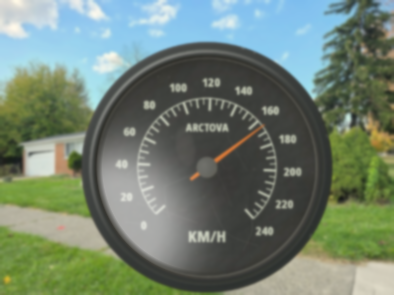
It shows value=165 unit=km/h
